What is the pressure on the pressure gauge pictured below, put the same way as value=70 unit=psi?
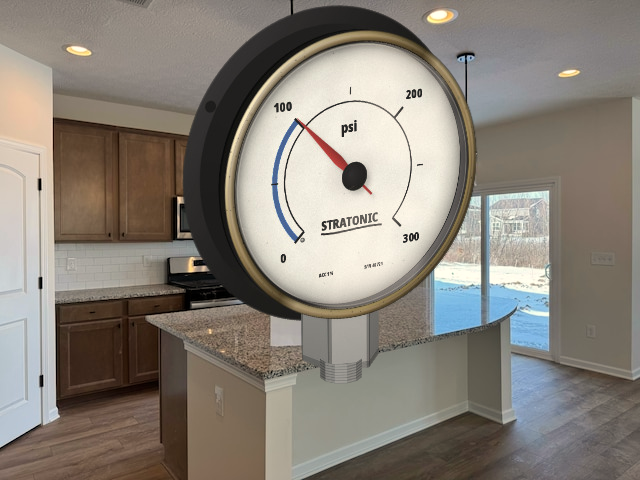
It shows value=100 unit=psi
